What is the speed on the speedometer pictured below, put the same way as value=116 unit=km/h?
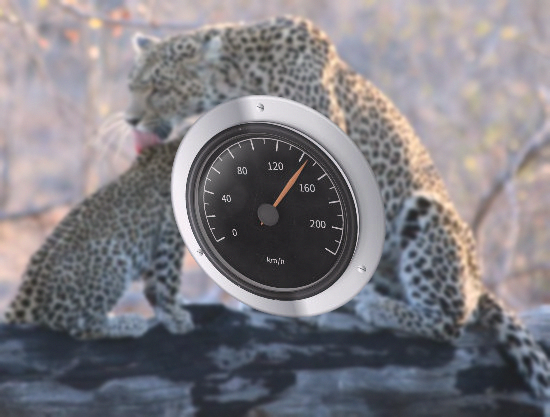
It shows value=145 unit=km/h
